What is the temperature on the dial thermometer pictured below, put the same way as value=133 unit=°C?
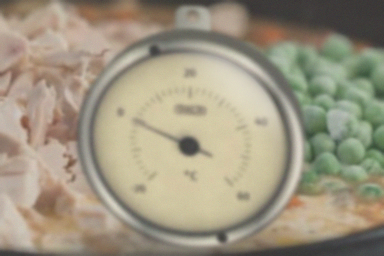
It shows value=0 unit=°C
